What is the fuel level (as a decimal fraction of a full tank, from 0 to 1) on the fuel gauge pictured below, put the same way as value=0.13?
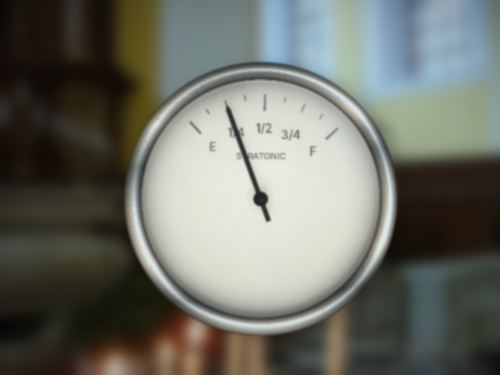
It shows value=0.25
